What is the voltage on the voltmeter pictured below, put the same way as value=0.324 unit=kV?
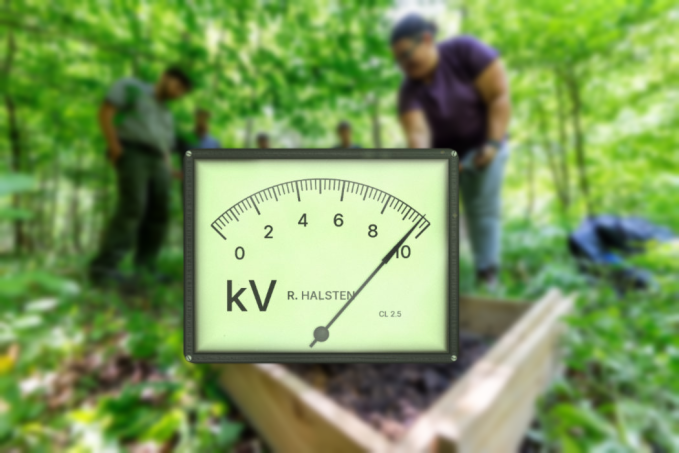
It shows value=9.6 unit=kV
